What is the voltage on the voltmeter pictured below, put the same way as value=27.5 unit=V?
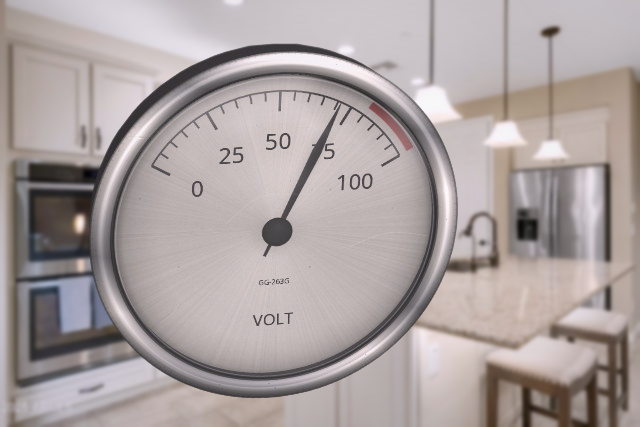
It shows value=70 unit=V
